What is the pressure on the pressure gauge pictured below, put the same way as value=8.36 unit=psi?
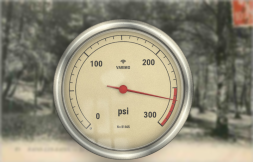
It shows value=265 unit=psi
